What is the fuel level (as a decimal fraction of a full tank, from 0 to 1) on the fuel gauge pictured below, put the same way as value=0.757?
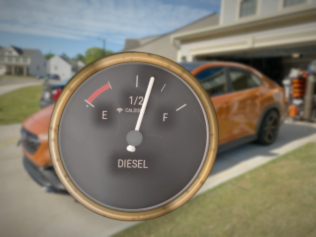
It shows value=0.625
